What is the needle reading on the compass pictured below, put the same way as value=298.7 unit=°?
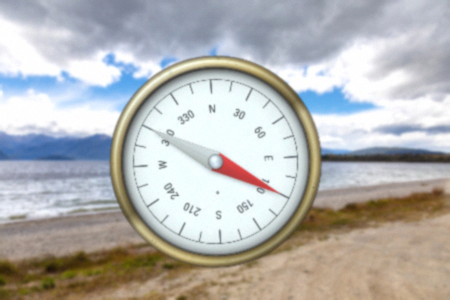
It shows value=120 unit=°
